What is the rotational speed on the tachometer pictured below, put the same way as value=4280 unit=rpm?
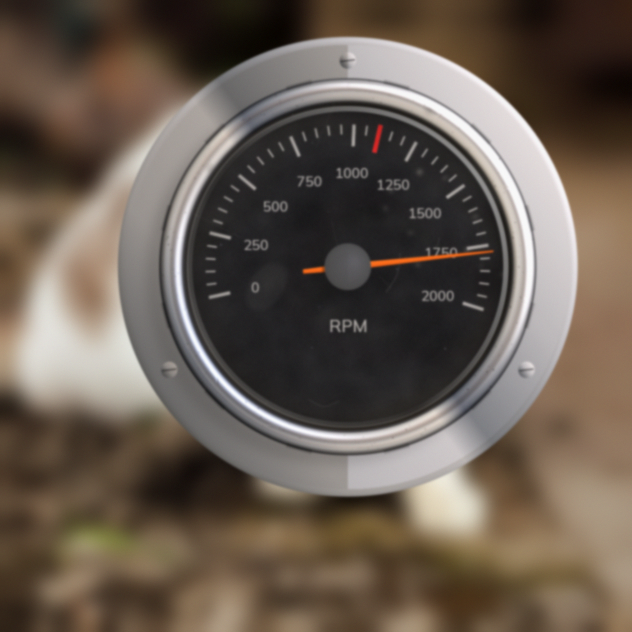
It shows value=1775 unit=rpm
